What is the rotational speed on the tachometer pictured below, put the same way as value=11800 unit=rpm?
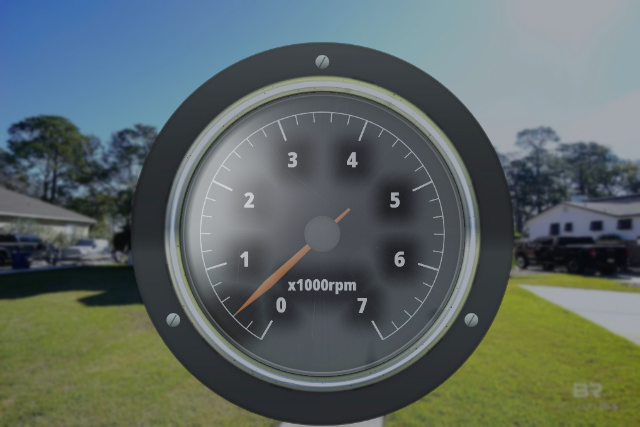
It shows value=400 unit=rpm
